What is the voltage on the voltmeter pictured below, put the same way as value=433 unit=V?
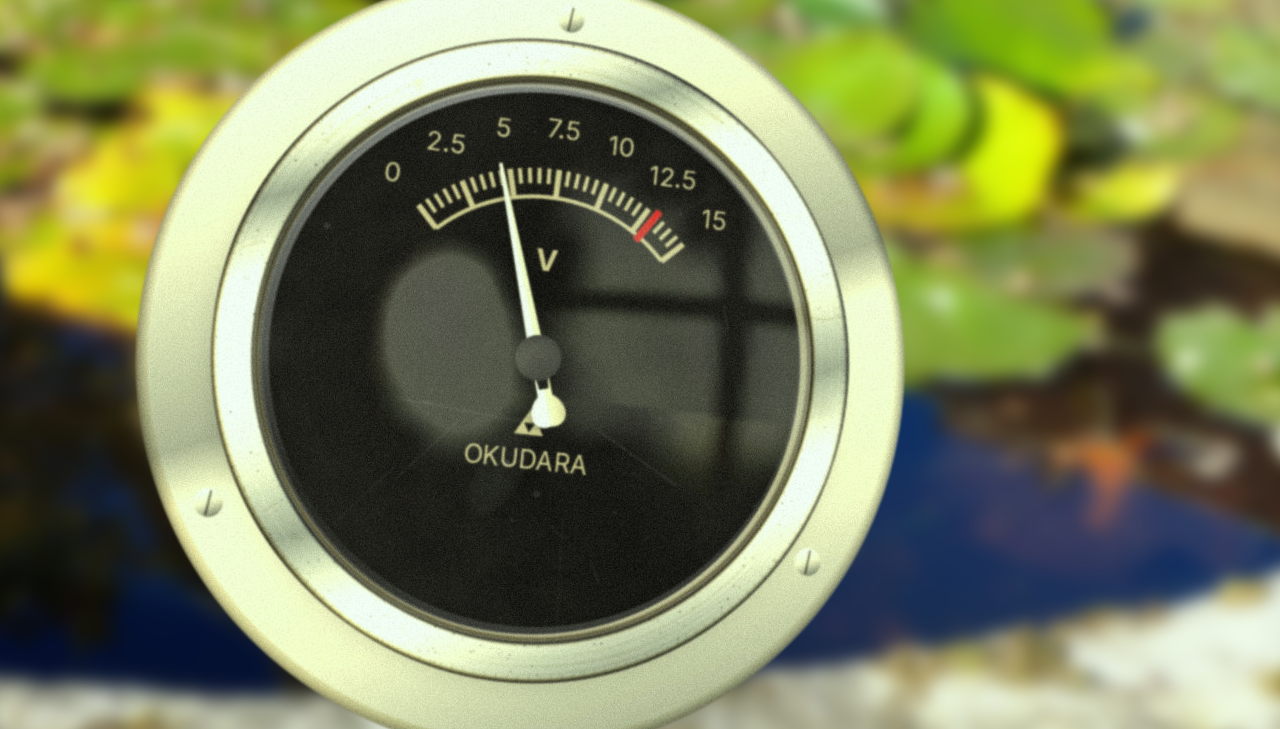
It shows value=4.5 unit=V
